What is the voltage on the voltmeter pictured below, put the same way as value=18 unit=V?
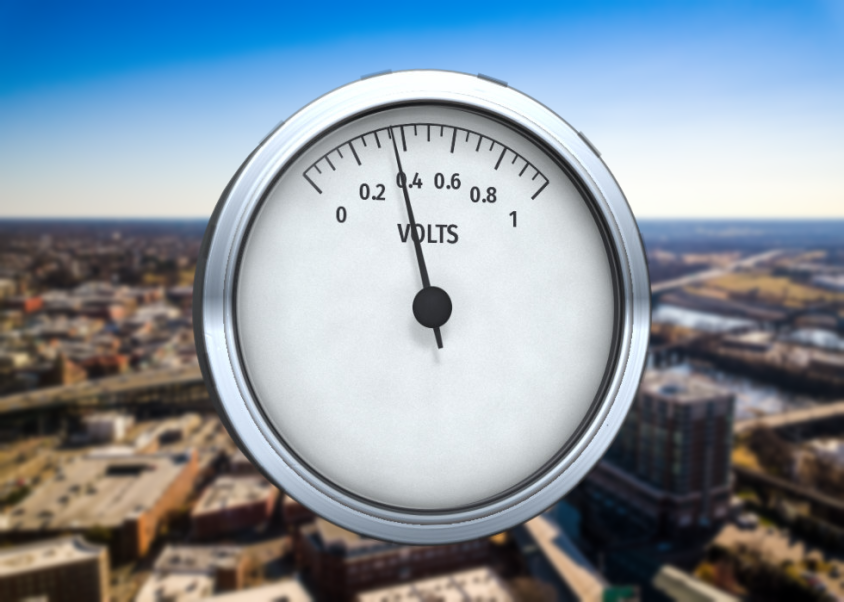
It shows value=0.35 unit=V
